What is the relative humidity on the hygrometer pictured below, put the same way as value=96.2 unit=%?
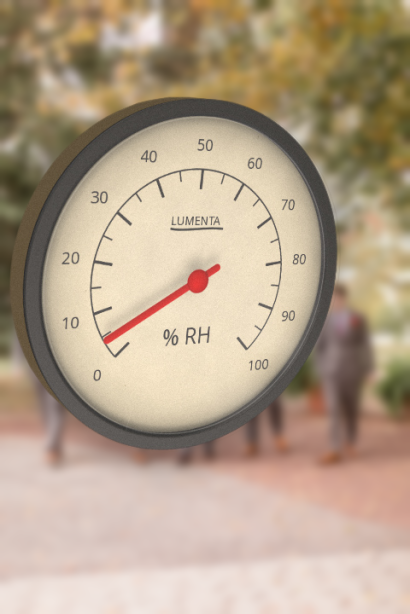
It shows value=5 unit=%
